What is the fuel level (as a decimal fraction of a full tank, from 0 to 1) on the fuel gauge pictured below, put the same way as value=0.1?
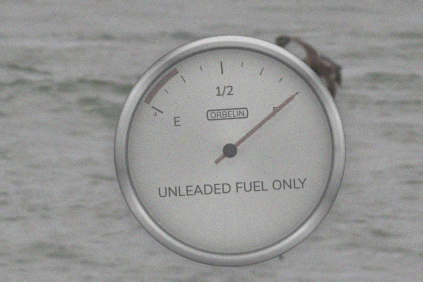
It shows value=1
